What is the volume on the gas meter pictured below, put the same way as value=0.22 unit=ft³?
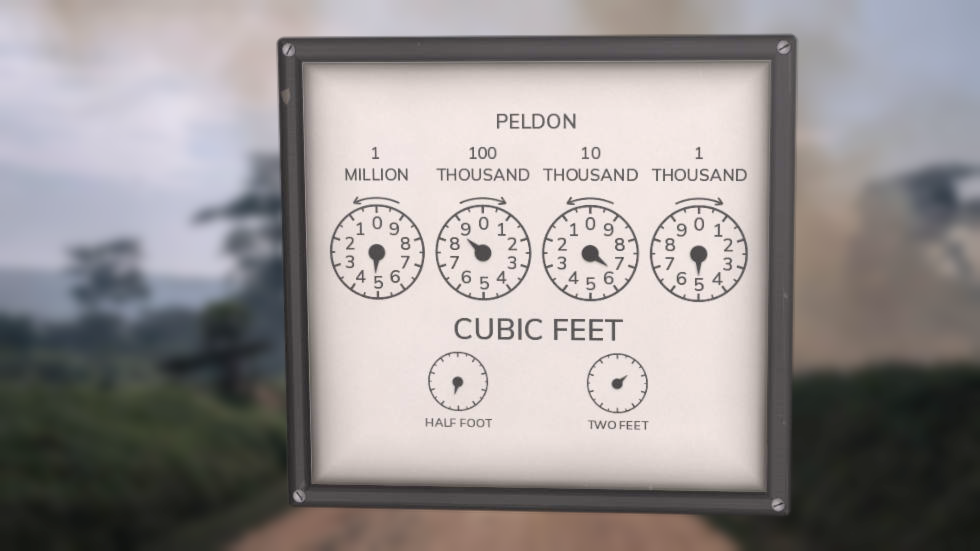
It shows value=486500 unit=ft³
